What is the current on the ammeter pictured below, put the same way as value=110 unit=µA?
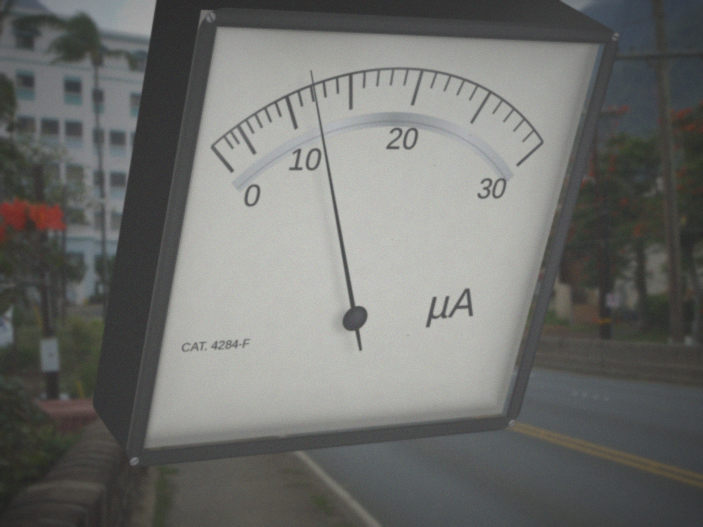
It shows value=12 unit=µA
